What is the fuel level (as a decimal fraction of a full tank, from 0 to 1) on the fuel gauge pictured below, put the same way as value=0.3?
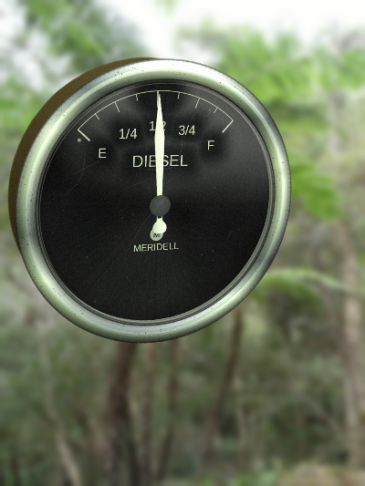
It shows value=0.5
